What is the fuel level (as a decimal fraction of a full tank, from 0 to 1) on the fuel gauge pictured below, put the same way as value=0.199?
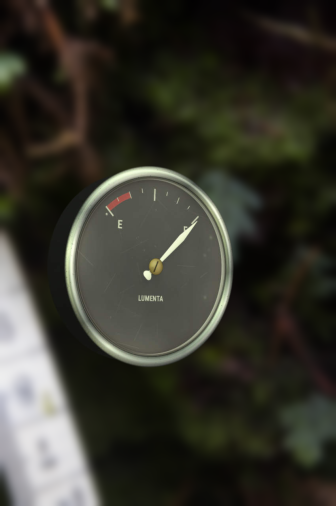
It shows value=1
